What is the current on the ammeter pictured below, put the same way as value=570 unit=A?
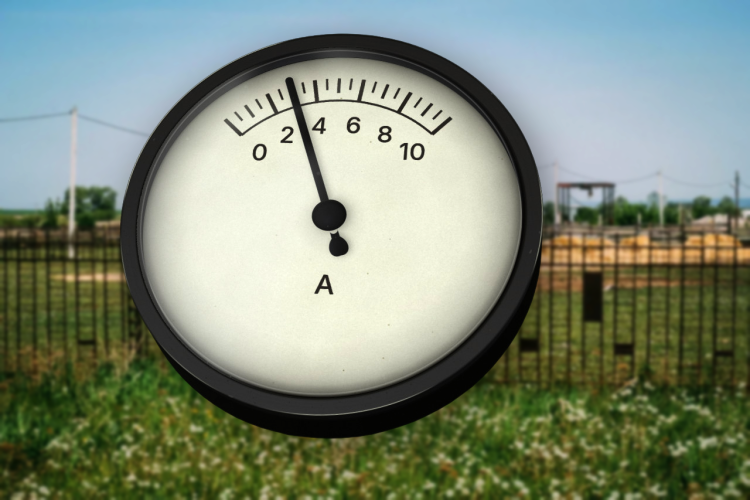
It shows value=3 unit=A
